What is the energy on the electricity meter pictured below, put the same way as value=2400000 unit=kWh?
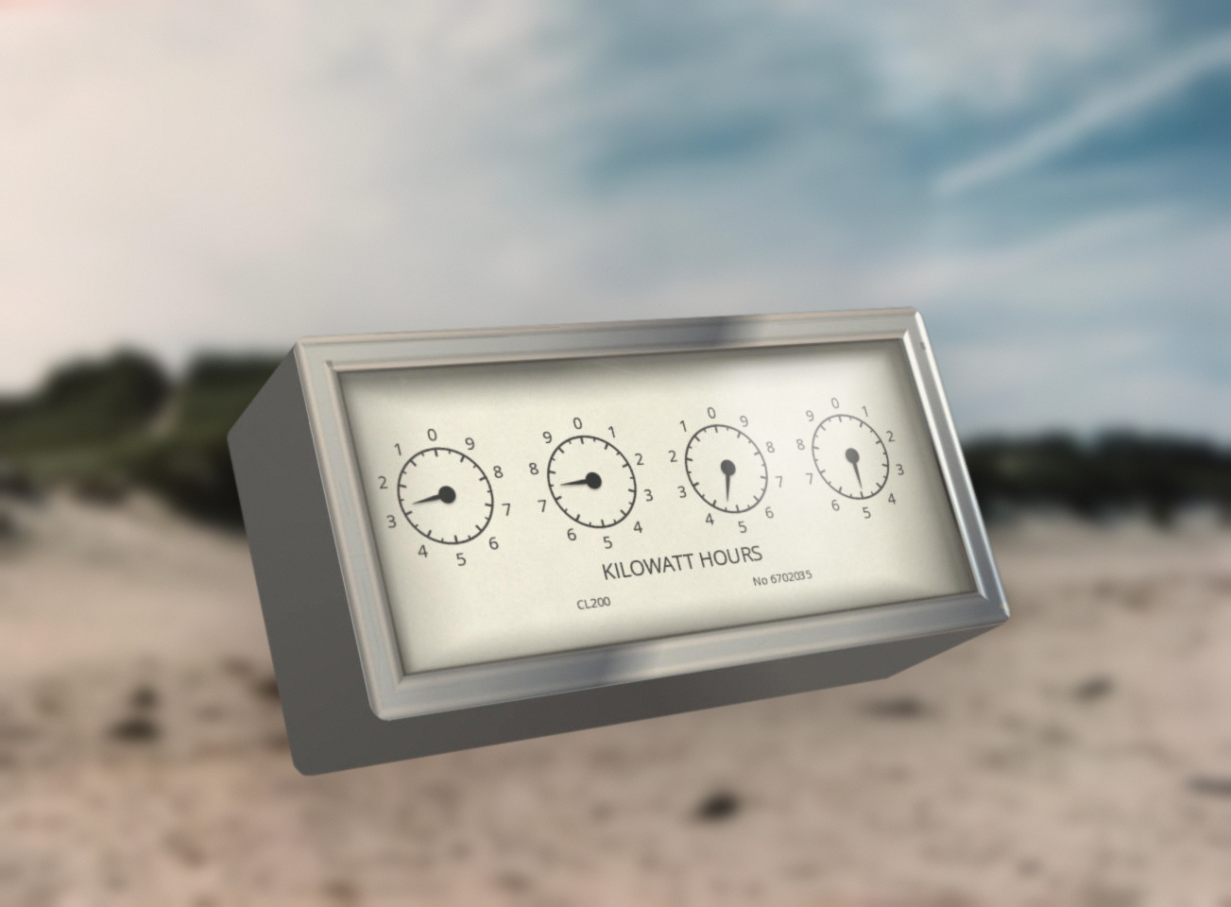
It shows value=2745 unit=kWh
